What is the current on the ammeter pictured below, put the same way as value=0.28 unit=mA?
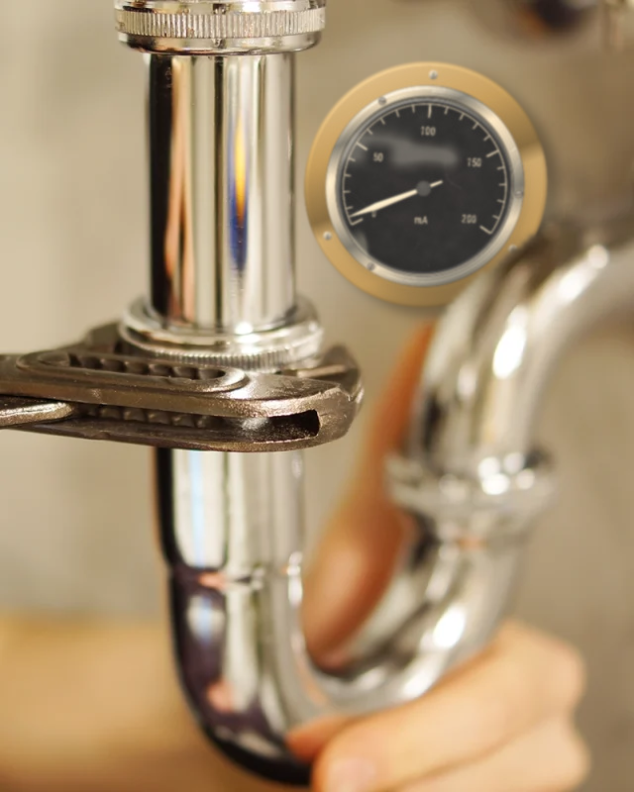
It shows value=5 unit=mA
